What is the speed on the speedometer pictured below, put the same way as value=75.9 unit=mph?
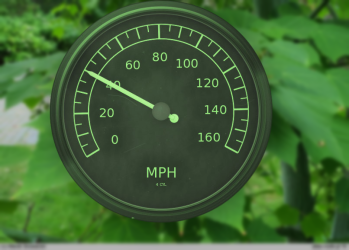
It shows value=40 unit=mph
